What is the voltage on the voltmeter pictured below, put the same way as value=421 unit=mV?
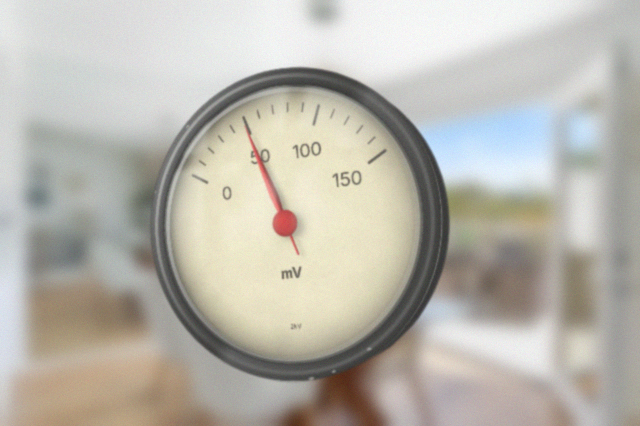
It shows value=50 unit=mV
